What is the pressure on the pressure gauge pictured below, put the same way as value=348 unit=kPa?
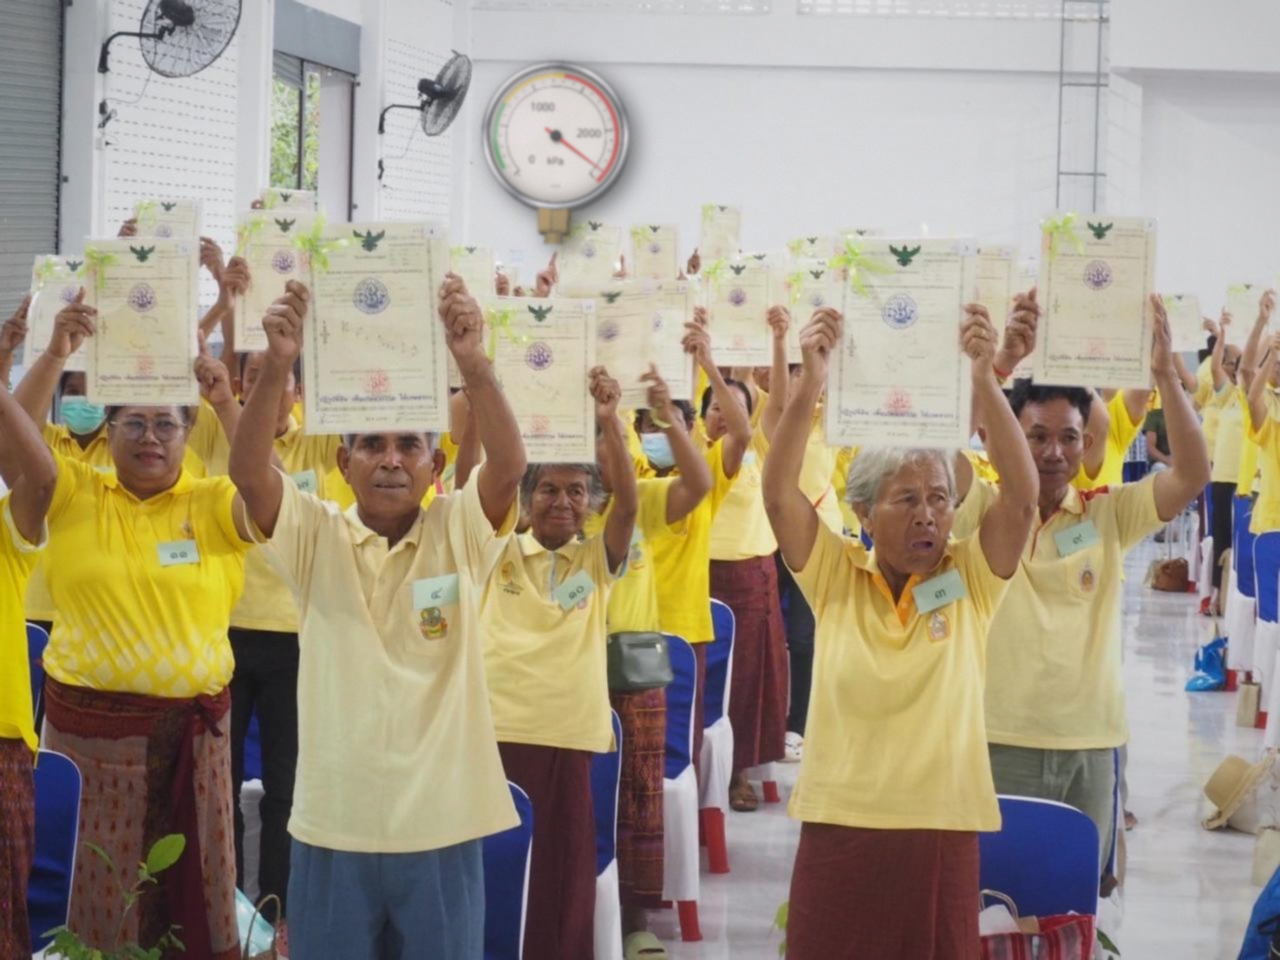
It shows value=2400 unit=kPa
